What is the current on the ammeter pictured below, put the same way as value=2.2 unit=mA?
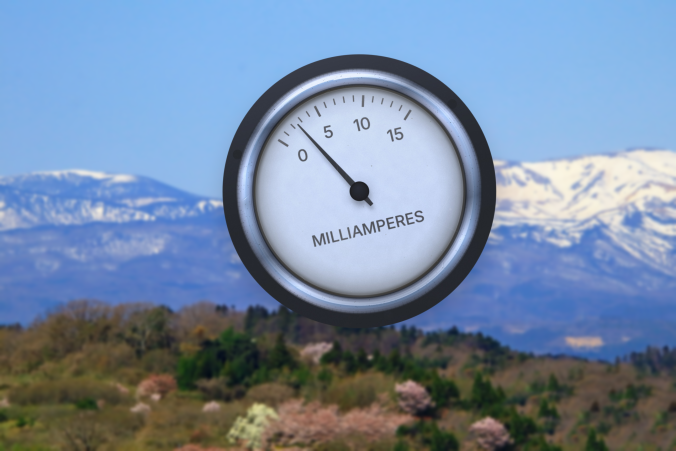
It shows value=2.5 unit=mA
